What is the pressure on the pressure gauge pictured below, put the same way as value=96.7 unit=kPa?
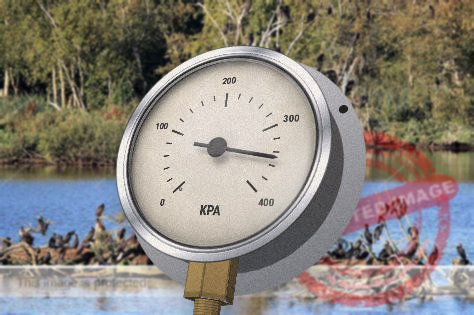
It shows value=350 unit=kPa
